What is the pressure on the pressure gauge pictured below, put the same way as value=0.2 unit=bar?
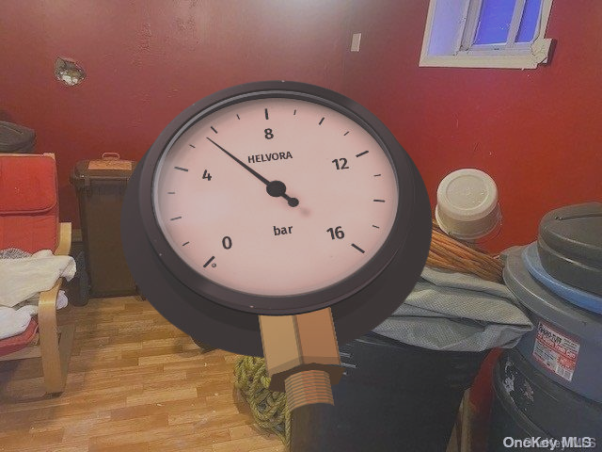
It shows value=5.5 unit=bar
